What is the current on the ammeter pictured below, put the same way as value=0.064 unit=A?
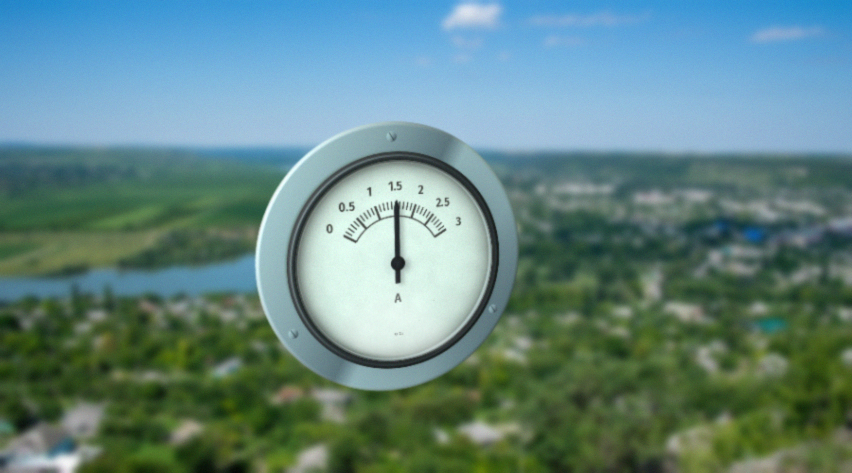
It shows value=1.5 unit=A
